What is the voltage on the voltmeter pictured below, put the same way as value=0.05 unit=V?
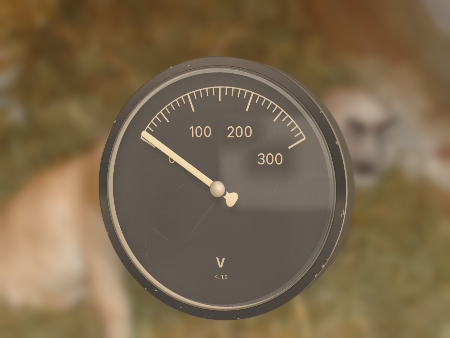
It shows value=10 unit=V
